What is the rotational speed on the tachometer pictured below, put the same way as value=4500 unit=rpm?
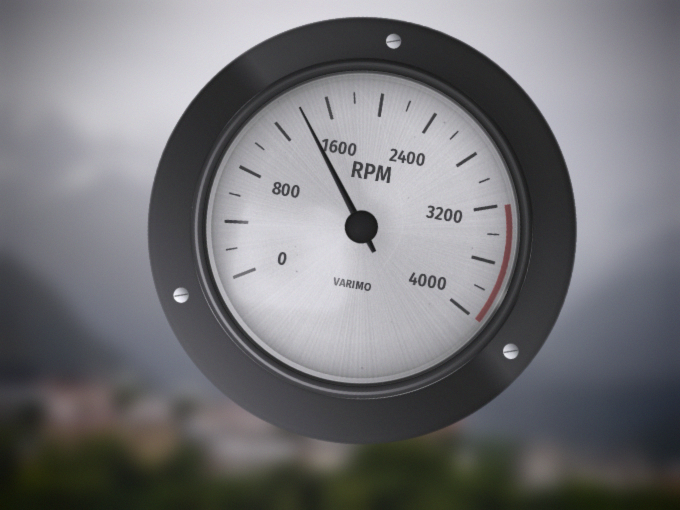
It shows value=1400 unit=rpm
